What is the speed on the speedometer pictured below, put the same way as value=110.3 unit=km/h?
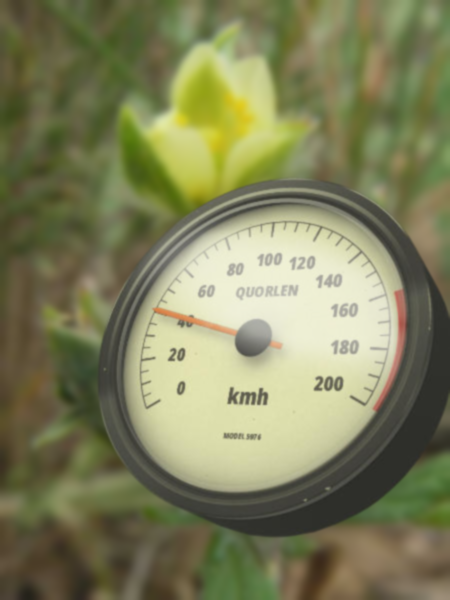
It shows value=40 unit=km/h
